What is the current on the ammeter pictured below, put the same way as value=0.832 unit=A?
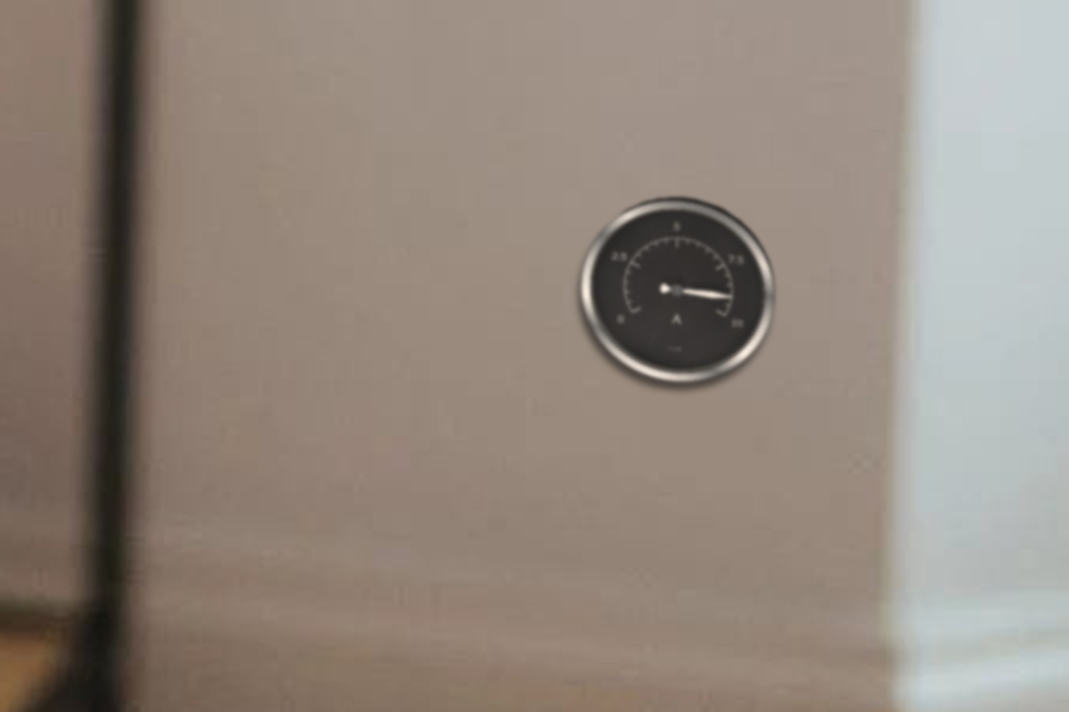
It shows value=9 unit=A
